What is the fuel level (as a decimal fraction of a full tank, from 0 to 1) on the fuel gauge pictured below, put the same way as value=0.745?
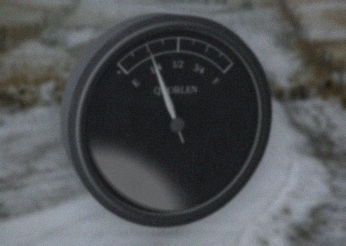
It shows value=0.25
